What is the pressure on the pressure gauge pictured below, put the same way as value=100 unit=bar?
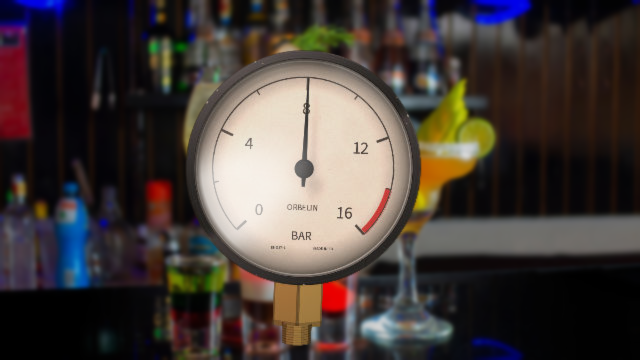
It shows value=8 unit=bar
